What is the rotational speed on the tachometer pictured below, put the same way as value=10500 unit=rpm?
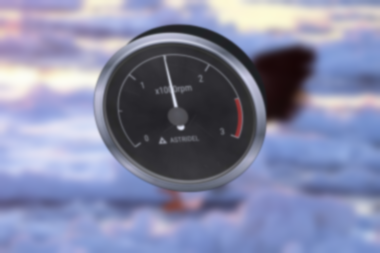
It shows value=1500 unit=rpm
